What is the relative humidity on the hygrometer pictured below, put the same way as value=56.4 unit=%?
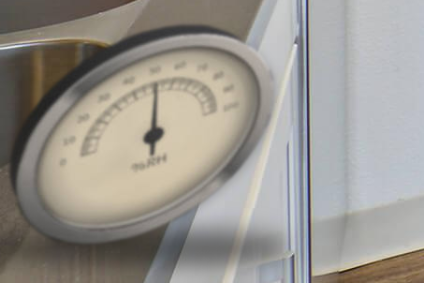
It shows value=50 unit=%
